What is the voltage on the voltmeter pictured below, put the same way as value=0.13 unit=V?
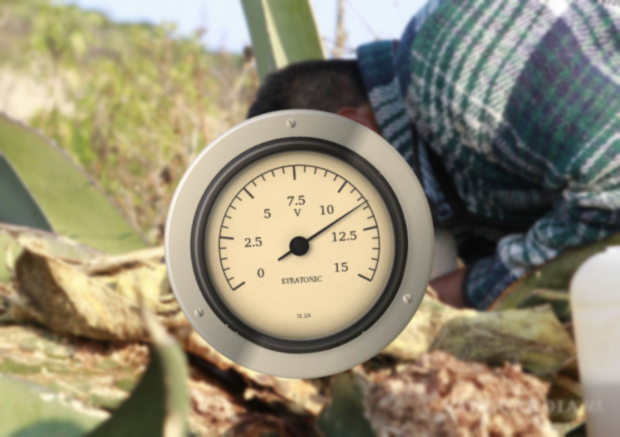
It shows value=11.25 unit=V
